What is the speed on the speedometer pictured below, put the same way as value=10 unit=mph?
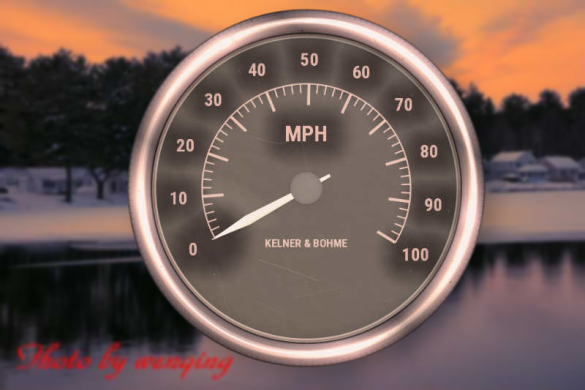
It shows value=0 unit=mph
